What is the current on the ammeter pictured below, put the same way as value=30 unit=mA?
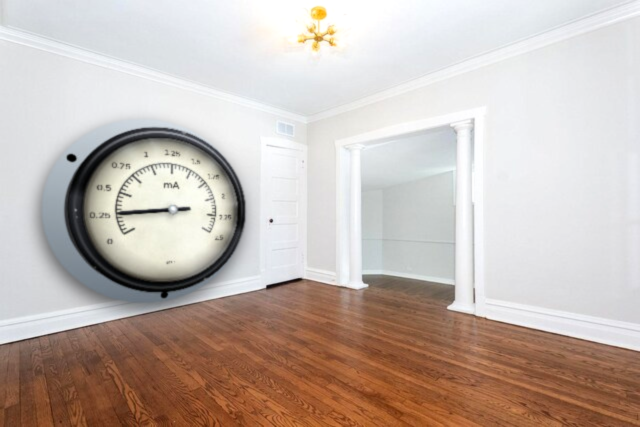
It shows value=0.25 unit=mA
